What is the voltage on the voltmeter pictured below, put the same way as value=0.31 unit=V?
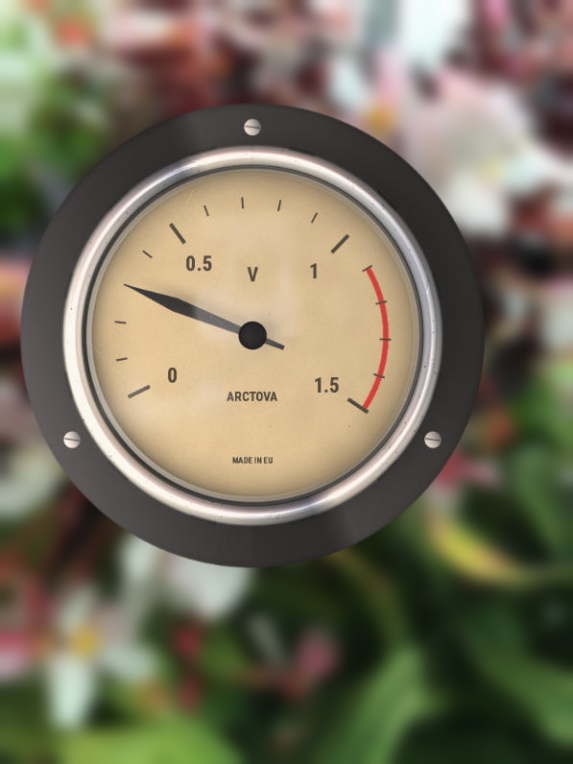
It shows value=0.3 unit=V
